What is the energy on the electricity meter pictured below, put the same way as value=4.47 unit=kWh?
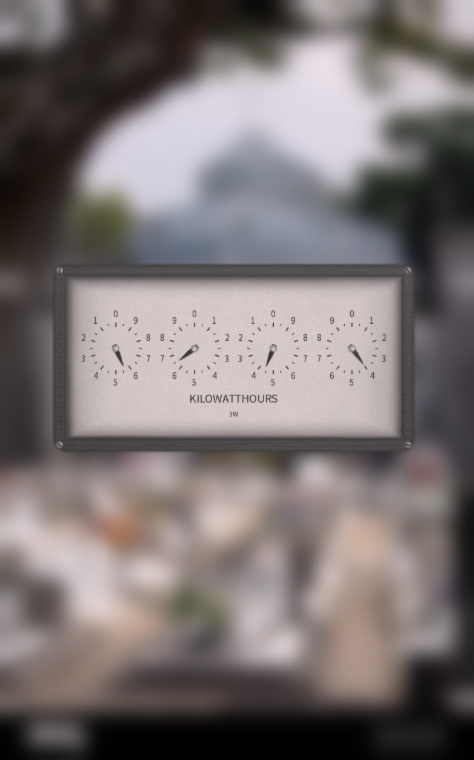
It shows value=5644 unit=kWh
